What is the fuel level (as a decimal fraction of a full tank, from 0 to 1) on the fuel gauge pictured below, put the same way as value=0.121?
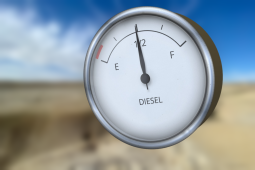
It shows value=0.5
